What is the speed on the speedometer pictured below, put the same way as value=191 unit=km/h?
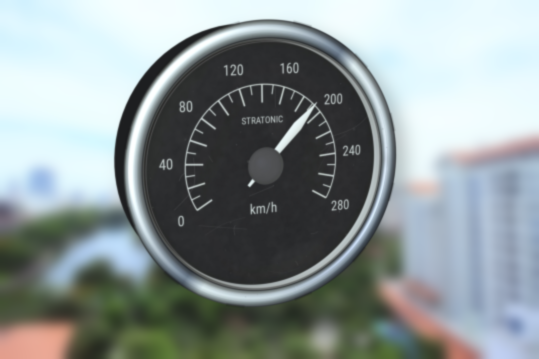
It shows value=190 unit=km/h
